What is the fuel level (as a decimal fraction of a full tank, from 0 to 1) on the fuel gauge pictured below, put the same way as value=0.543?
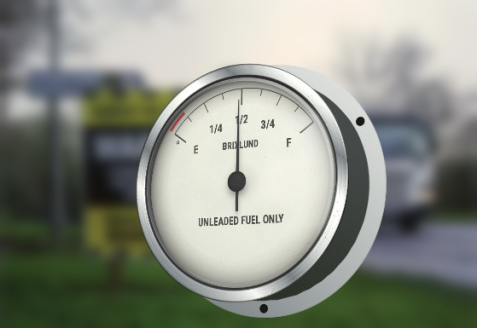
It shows value=0.5
